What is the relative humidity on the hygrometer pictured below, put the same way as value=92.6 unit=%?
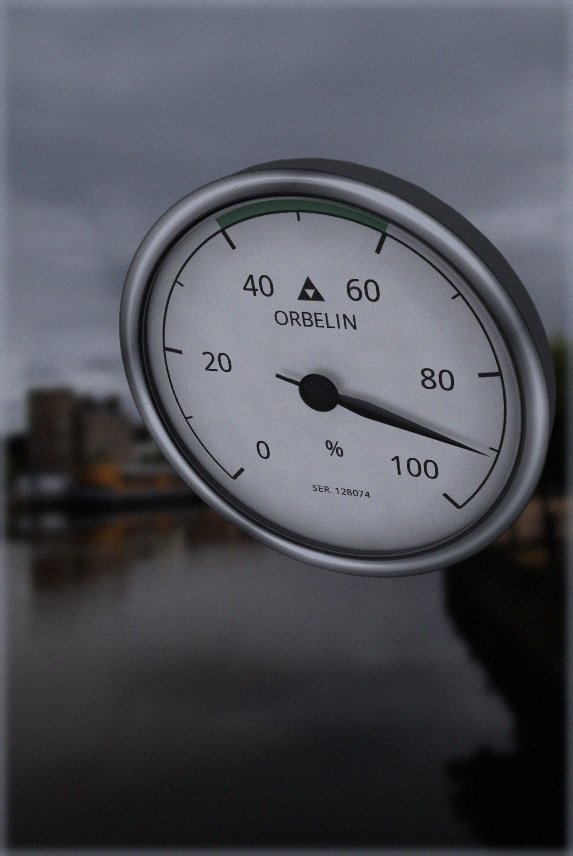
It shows value=90 unit=%
